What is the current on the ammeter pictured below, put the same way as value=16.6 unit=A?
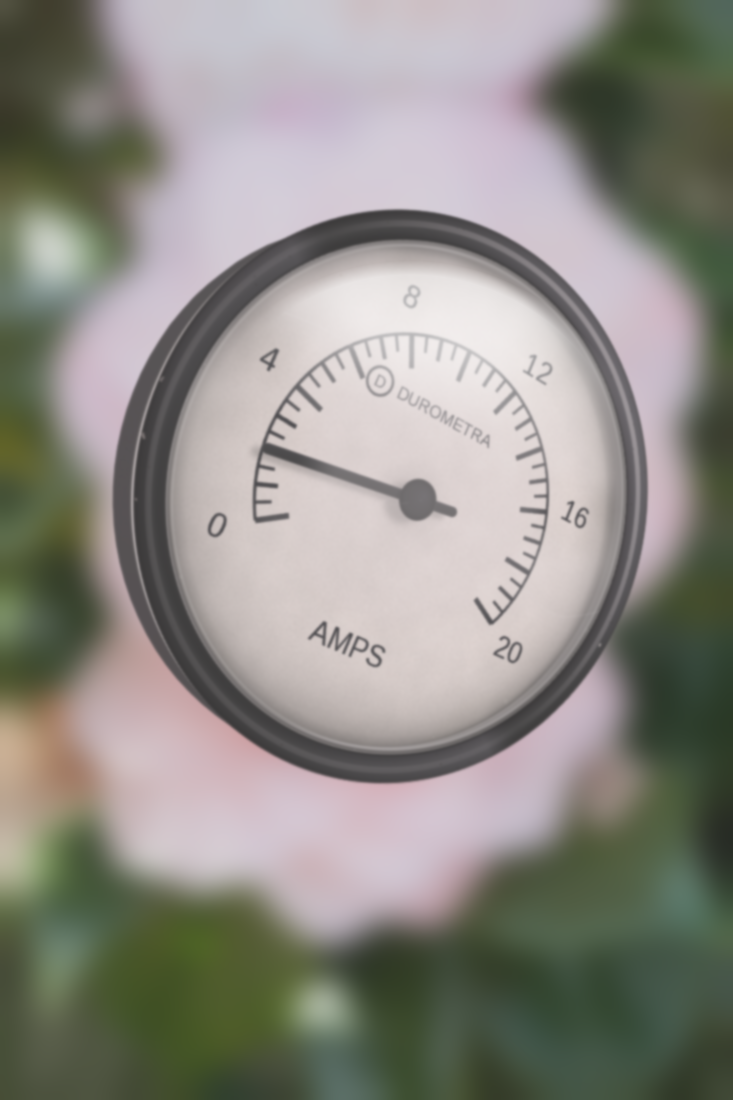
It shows value=2 unit=A
